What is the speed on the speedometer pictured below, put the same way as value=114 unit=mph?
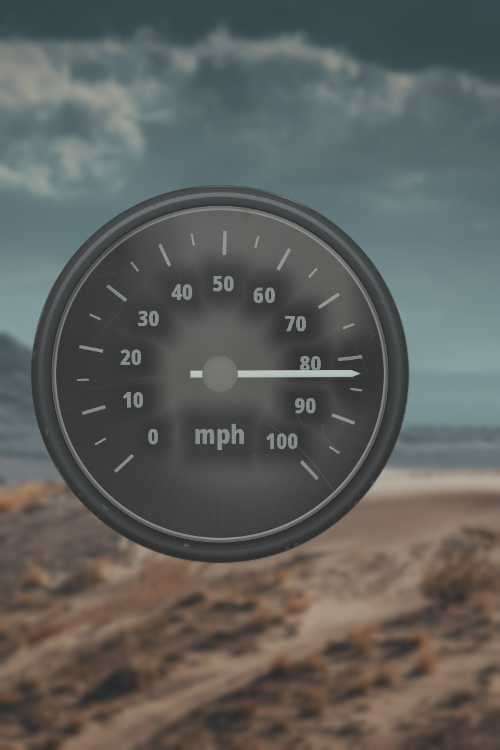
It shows value=82.5 unit=mph
